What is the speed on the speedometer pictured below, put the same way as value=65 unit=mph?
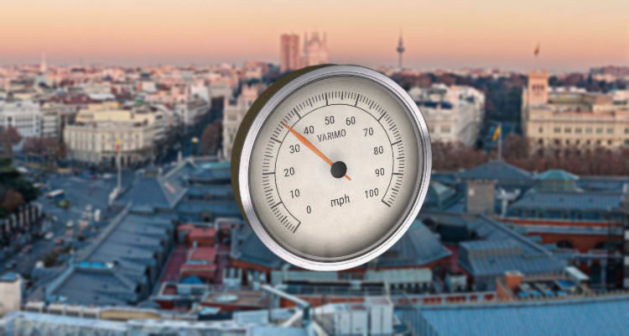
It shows value=35 unit=mph
